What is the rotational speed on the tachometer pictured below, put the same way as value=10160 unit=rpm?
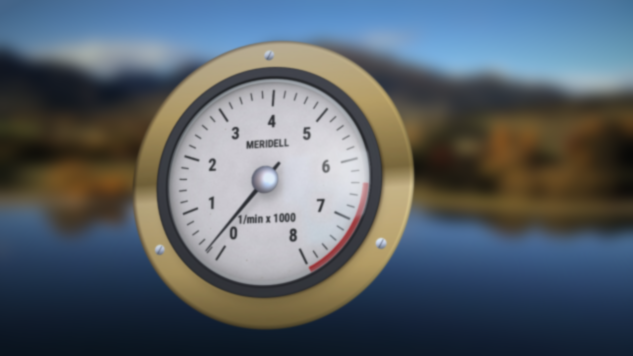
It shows value=200 unit=rpm
